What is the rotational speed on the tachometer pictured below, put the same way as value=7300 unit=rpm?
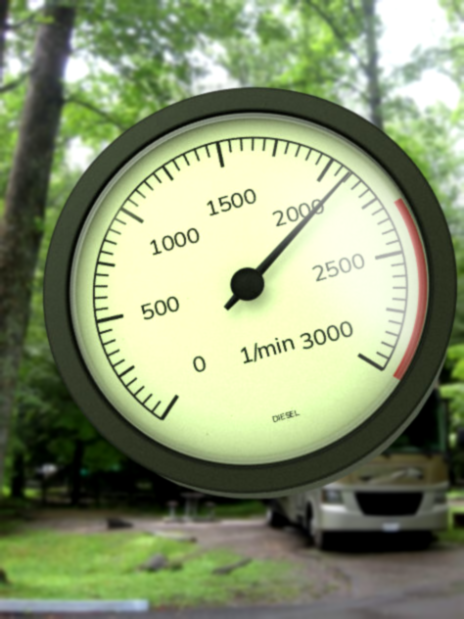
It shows value=2100 unit=rpm
